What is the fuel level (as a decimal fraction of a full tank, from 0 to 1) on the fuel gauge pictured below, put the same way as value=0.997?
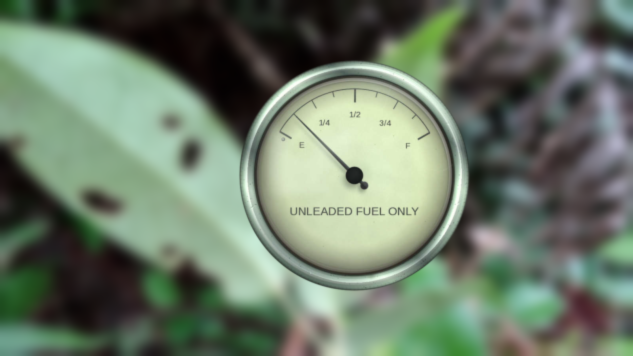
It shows value=0.125
